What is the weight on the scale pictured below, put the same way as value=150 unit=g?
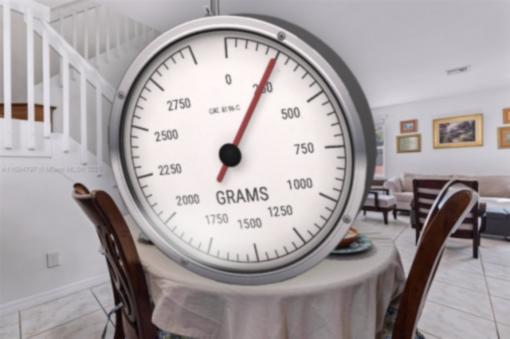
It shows value=250 unit=g
